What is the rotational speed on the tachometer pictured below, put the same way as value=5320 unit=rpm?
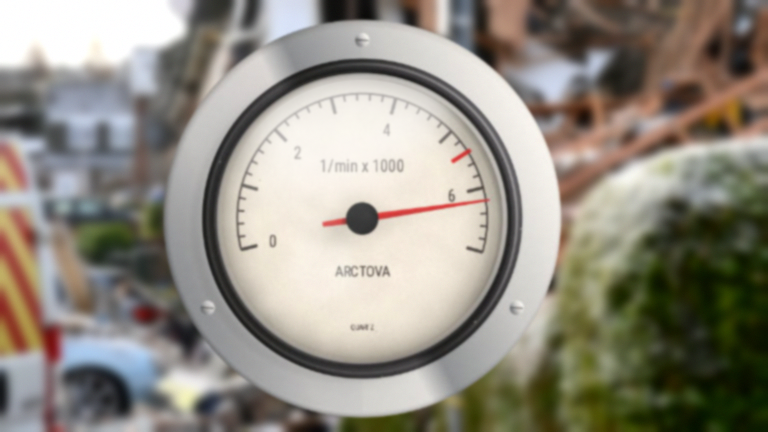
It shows value=6200 unit=rpm
